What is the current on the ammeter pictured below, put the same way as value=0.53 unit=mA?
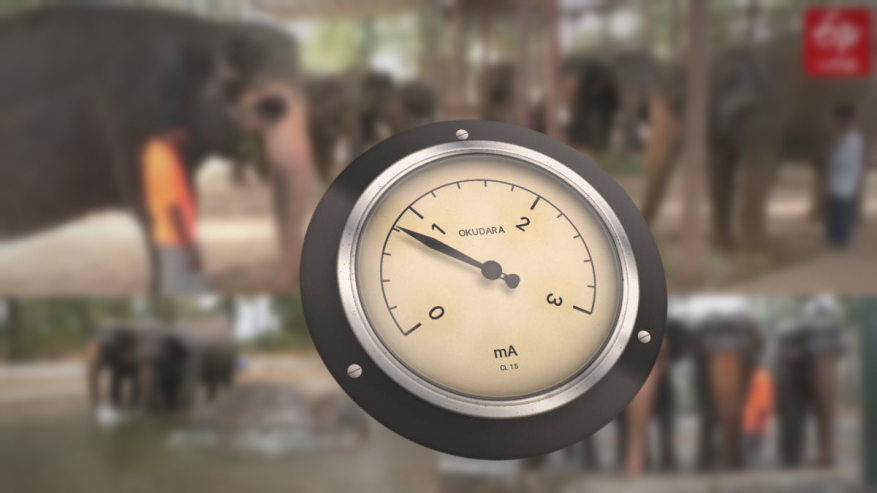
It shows value=0.8 unit=mA
